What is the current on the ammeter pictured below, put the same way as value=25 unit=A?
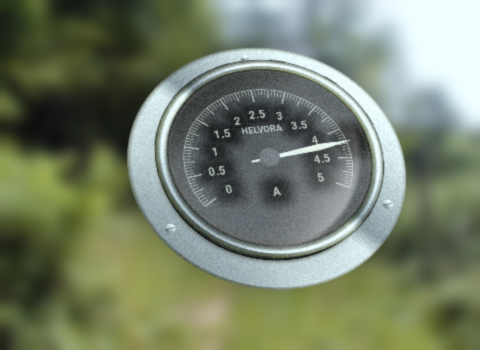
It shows value=4.25 unit=A
